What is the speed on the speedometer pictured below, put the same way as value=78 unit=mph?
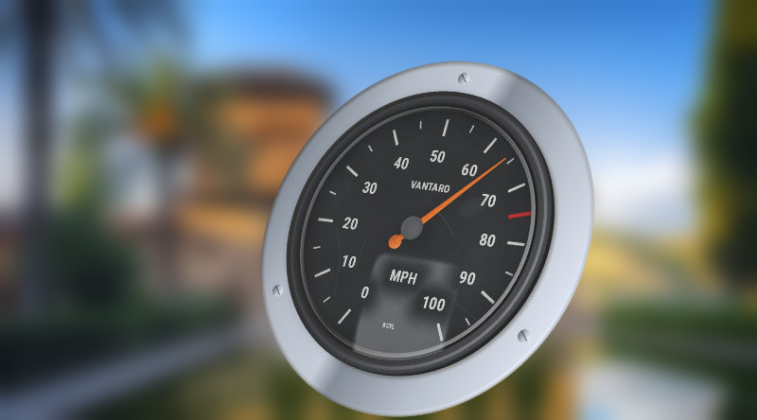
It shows value=65 unit=mph
